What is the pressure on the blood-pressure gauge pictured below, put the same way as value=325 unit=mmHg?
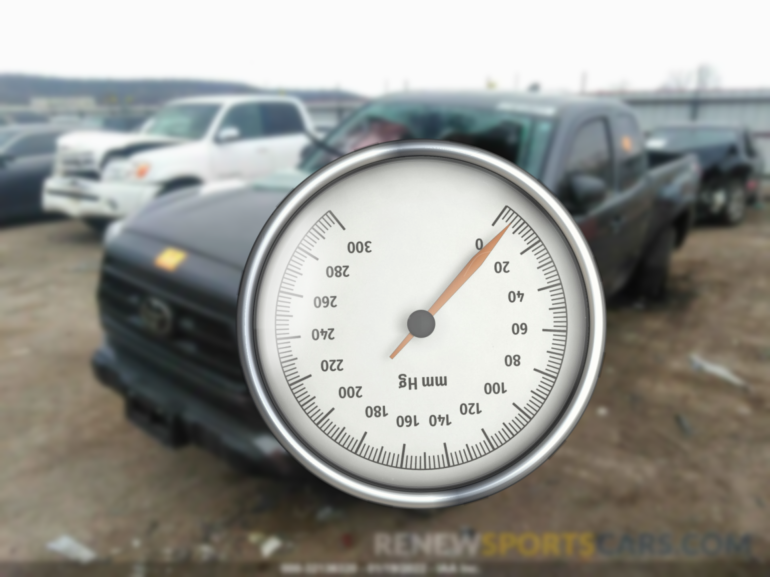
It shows value=6 unit=mmHg
